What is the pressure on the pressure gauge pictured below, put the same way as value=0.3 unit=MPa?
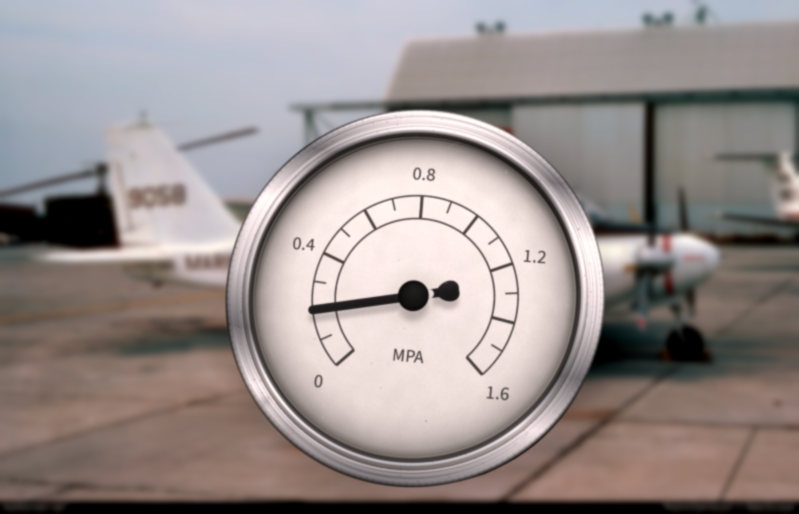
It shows value=0.2 unit=MPa
